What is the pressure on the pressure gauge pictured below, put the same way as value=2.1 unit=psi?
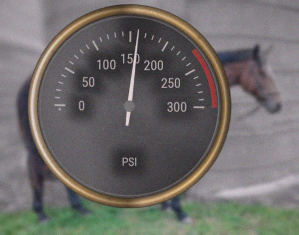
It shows value=160 unit=psi
